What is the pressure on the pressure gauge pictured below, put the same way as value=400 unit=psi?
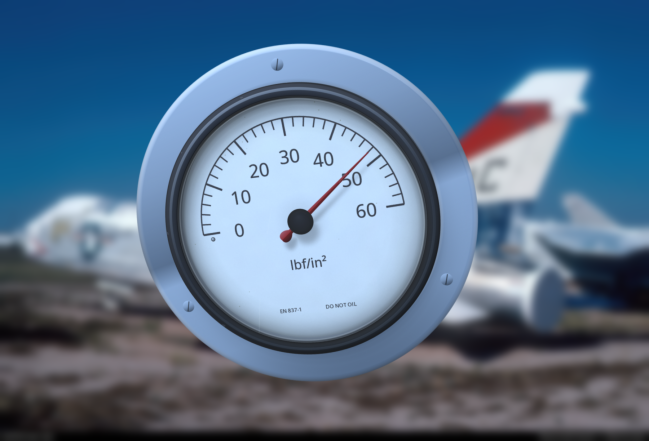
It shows value=48 unit=psi
